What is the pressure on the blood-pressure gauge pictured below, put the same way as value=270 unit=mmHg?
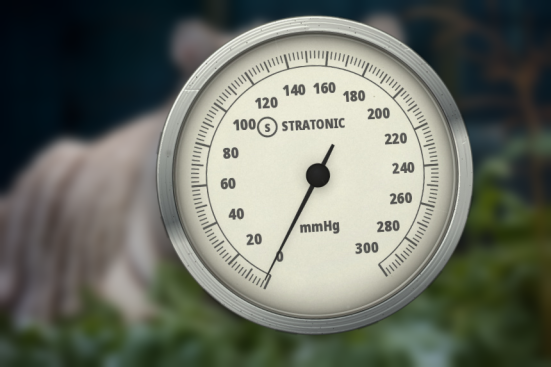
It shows value=2 unit=mmHg
